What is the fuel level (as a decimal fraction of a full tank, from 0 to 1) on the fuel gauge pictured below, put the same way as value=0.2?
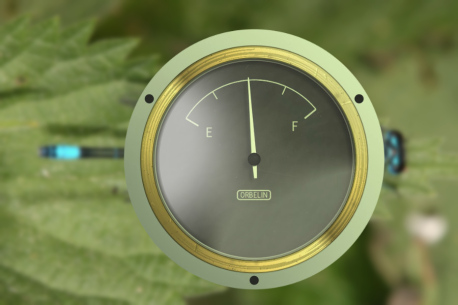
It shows value=0.5
